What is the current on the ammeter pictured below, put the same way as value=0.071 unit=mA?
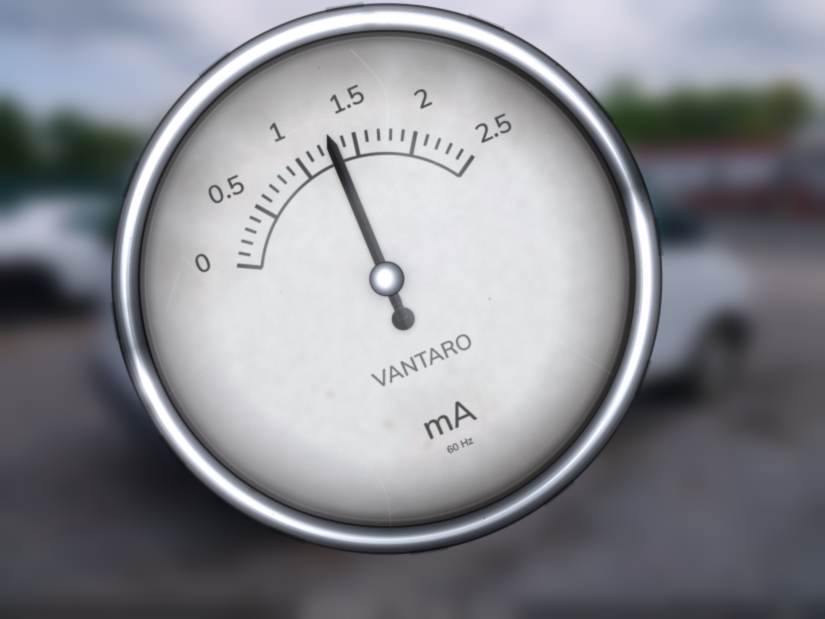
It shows value=1.3 unit=mA
